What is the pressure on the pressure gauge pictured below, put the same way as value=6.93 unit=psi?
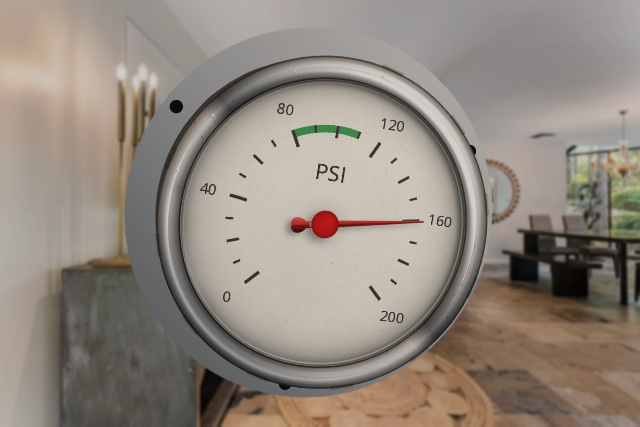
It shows value=160 unit=psi
